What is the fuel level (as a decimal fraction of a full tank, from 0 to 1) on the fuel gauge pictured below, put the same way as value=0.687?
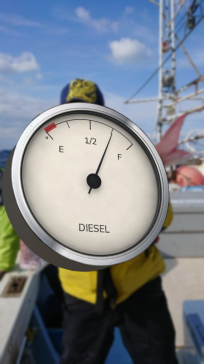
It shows value=0.75
